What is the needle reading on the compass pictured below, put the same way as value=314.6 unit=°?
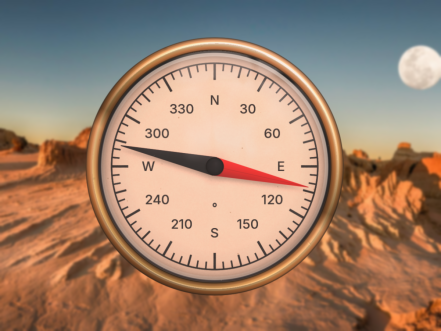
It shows value=102.5 unit=°
